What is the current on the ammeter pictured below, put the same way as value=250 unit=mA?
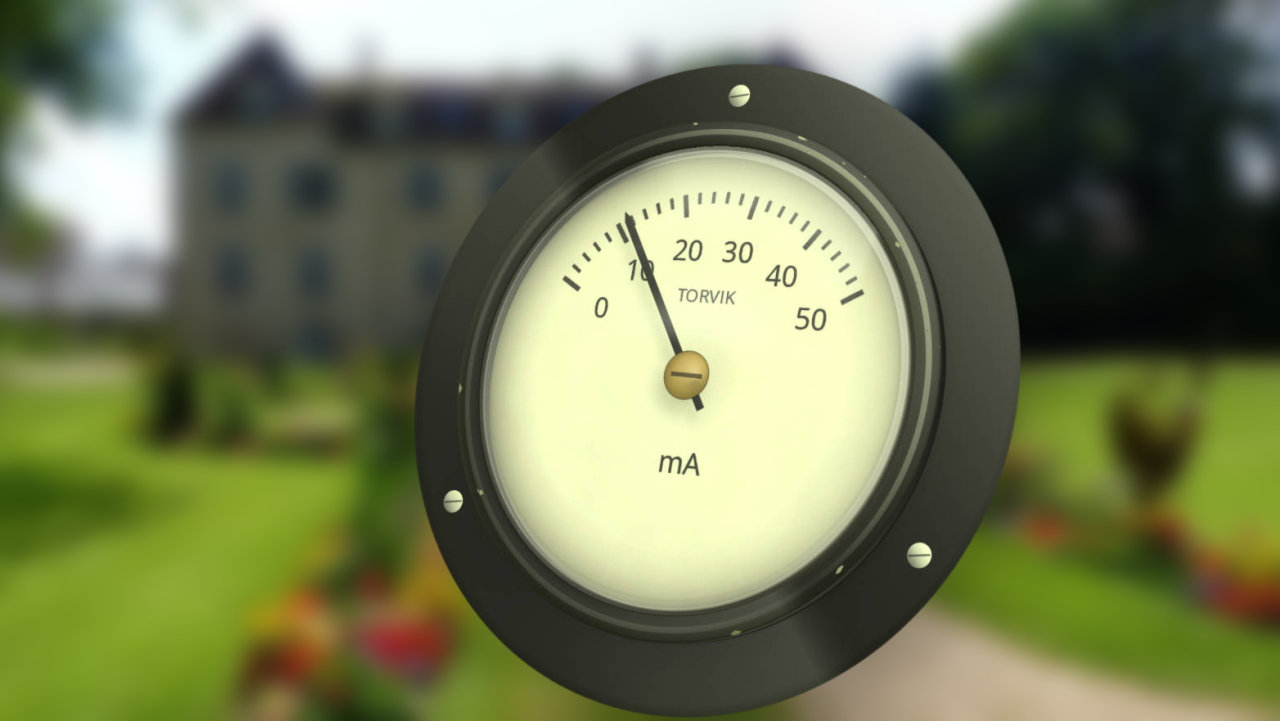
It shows value=12 unit=mA
